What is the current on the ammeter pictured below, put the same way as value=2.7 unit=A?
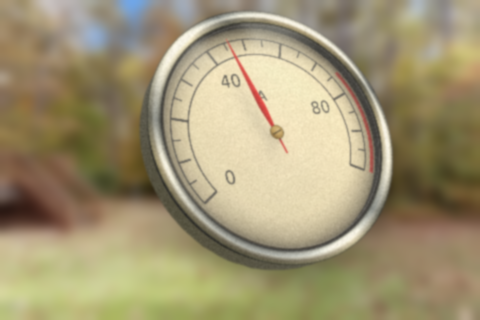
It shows value=45 unit=A
